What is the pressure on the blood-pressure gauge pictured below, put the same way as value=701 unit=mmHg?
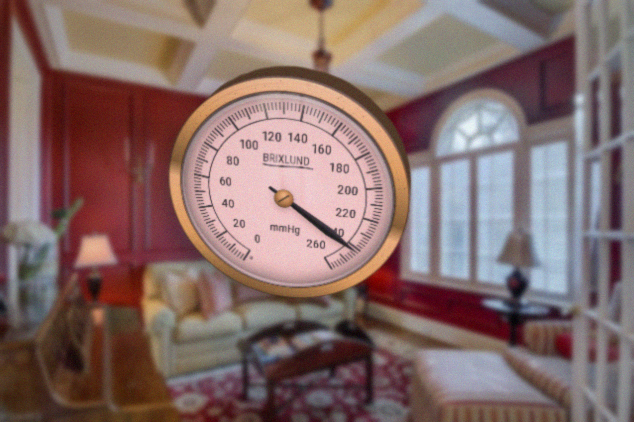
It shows value=240 unit=mmHg
